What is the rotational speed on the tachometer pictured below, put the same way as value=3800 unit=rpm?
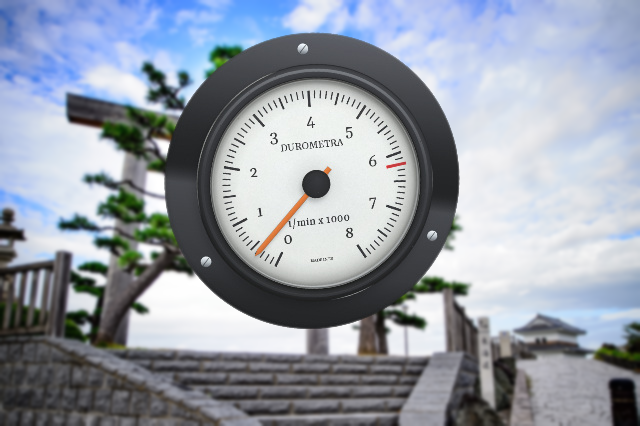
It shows value=400 unit=rpm
